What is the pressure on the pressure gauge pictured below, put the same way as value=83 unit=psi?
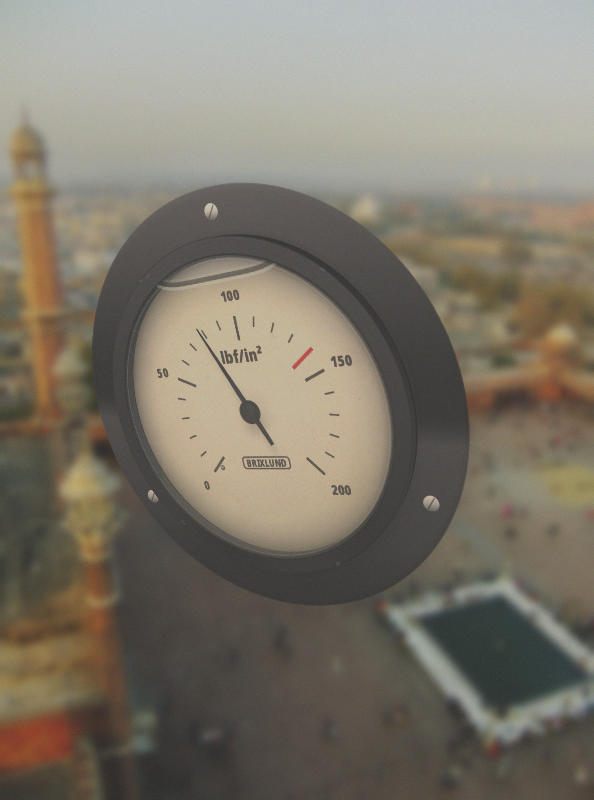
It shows value=80 unit=psi
